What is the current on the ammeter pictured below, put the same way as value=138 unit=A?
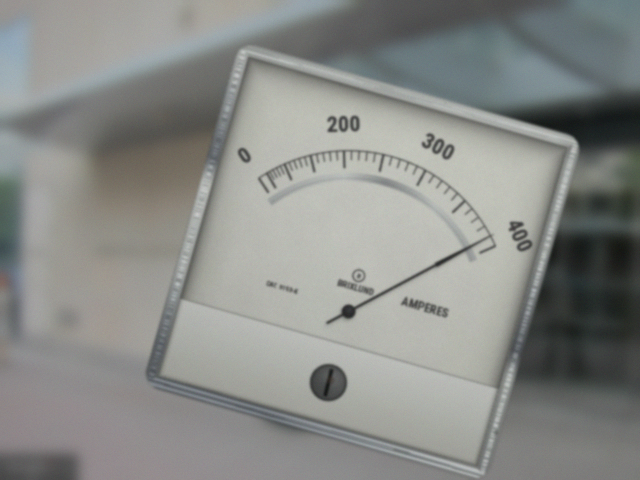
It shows value=390 unit=A
